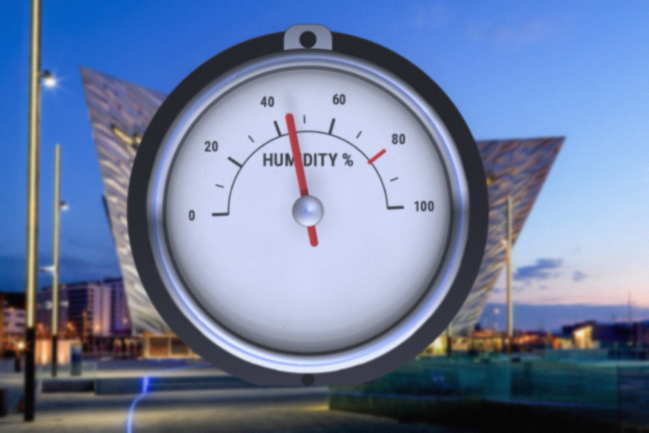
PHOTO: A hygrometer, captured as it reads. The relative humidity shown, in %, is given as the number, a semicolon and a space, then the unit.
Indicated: 45; %
